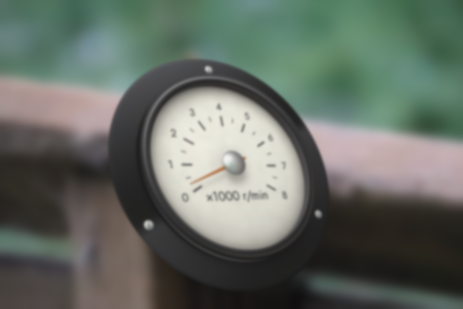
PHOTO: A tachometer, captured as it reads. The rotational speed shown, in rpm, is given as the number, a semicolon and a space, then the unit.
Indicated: 250; rpm
